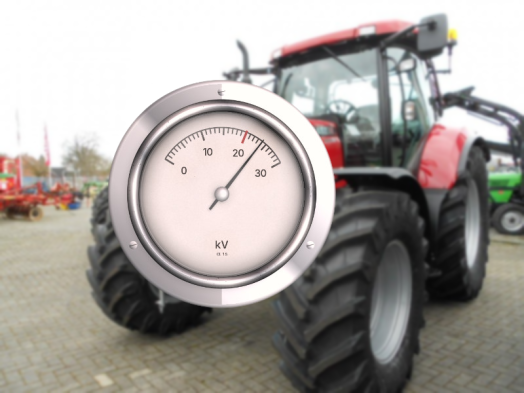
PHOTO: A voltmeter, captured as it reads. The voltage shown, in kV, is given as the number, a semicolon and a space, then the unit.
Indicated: 24; kV
